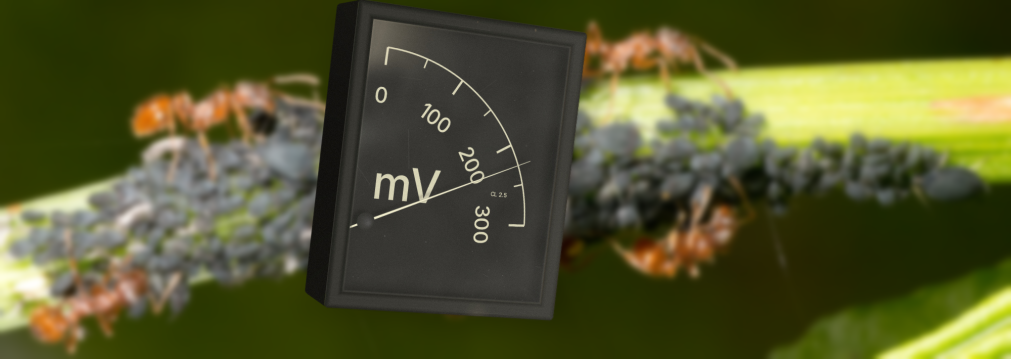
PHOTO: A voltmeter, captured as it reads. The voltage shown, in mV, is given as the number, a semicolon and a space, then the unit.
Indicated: 225; mV
